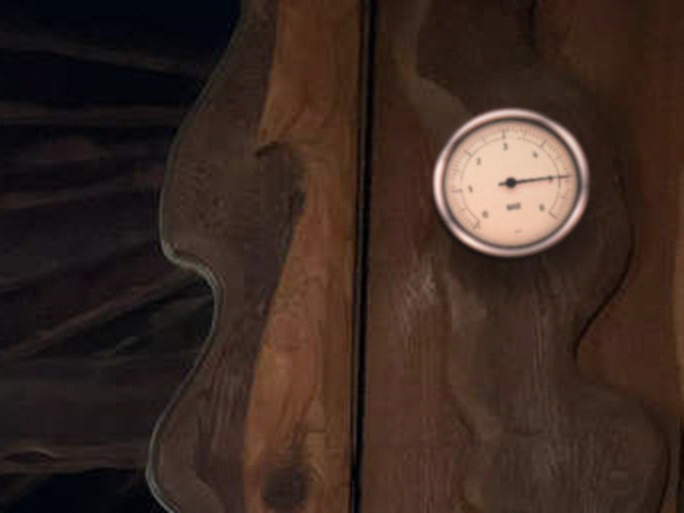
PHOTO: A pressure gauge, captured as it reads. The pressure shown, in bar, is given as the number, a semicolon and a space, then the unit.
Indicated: 5; bar
